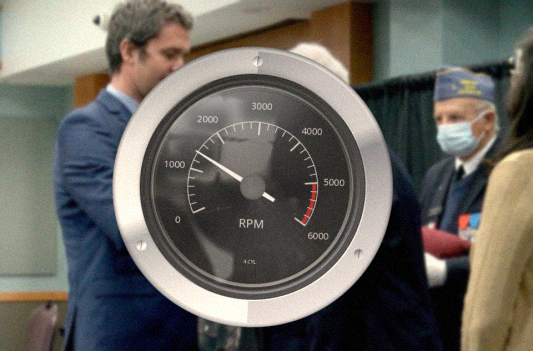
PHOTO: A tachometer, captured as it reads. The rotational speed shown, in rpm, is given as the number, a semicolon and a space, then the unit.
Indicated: 1400; rpm
